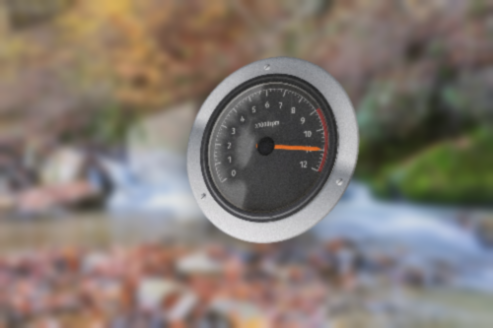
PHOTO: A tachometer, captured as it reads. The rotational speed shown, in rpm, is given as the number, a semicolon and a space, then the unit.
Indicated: 11000; rpm
